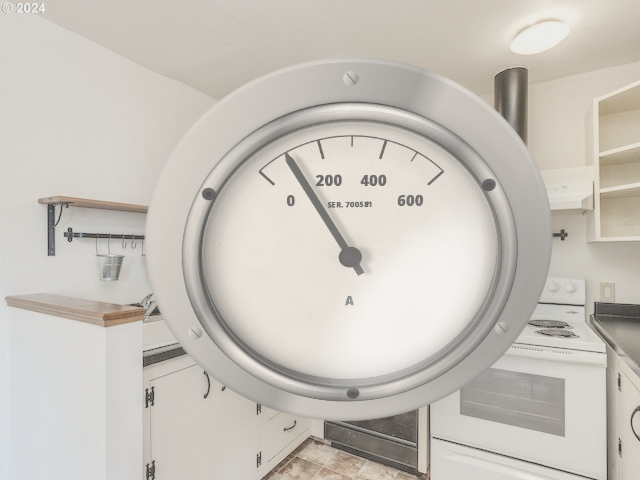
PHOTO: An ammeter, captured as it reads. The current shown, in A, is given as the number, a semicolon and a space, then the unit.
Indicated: 100; A
